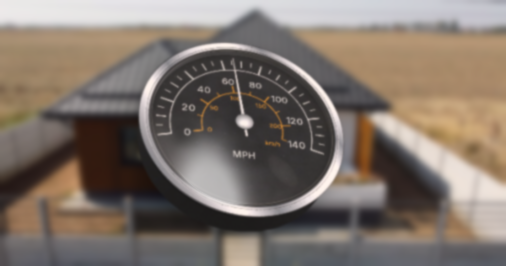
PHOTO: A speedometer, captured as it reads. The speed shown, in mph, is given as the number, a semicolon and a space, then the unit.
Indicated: 65; mph
